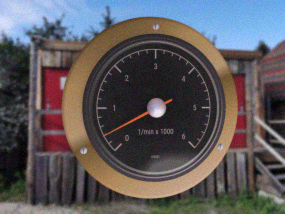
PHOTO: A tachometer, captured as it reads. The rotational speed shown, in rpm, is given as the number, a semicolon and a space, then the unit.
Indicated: 400; rpm
